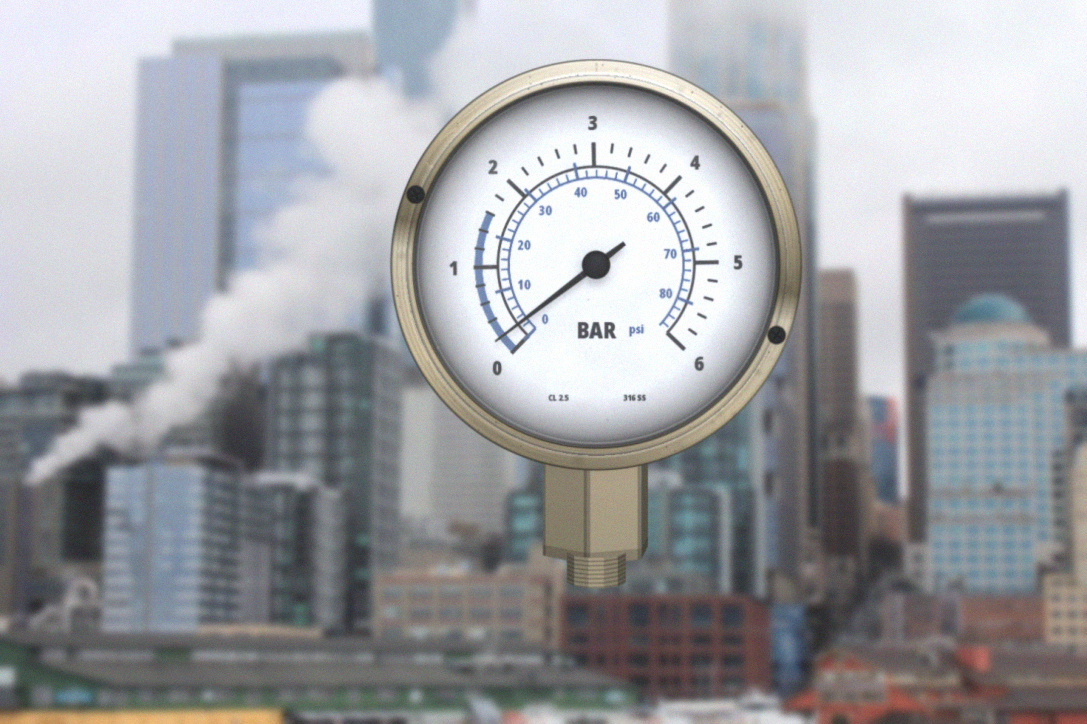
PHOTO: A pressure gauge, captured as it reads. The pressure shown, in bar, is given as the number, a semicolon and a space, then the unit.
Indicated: 0.2; bar
